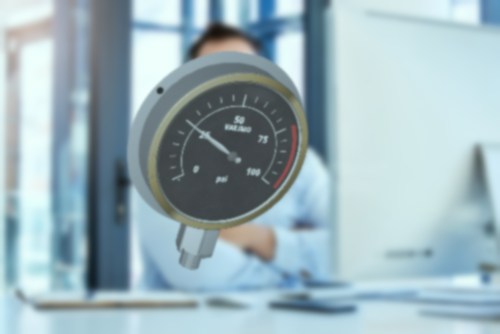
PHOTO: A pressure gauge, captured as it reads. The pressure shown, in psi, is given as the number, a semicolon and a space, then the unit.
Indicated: 25; psi
